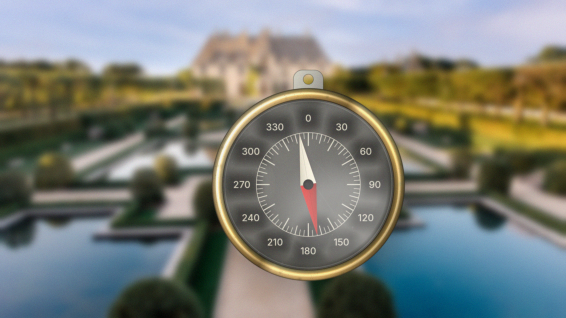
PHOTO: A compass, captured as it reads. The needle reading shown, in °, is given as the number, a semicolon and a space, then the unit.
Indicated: 170; °
